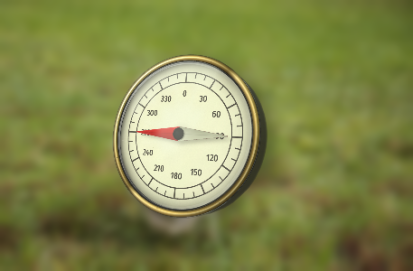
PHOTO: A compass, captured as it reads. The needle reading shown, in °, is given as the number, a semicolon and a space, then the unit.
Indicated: 270; °
